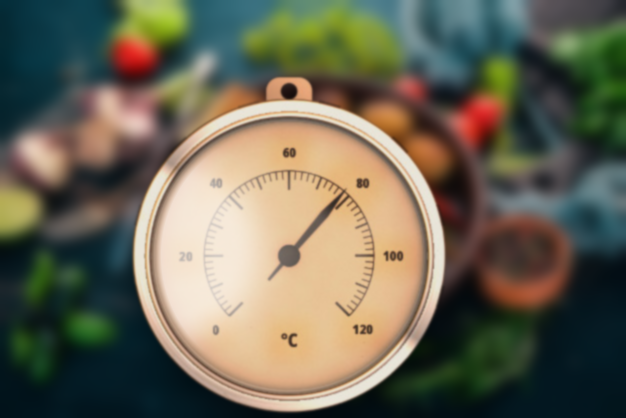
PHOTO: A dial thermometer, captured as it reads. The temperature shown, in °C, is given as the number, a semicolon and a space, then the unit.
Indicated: 78; °C
